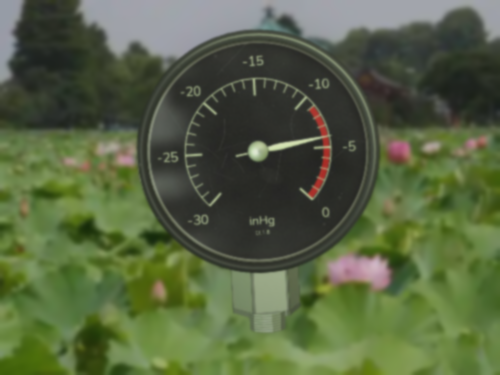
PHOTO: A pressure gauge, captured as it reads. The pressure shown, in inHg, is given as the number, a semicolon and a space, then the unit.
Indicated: -6; inHg
